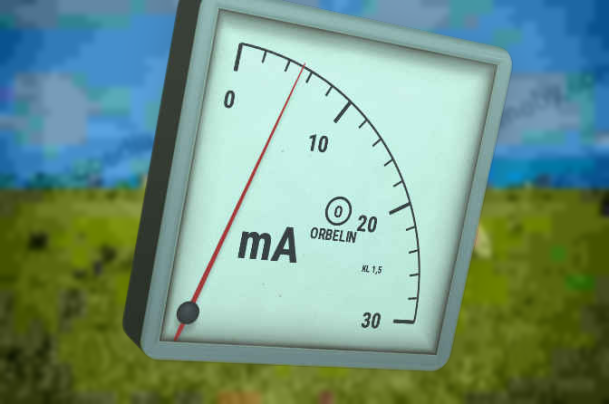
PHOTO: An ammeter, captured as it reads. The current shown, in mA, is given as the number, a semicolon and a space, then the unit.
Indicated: 5; mA
